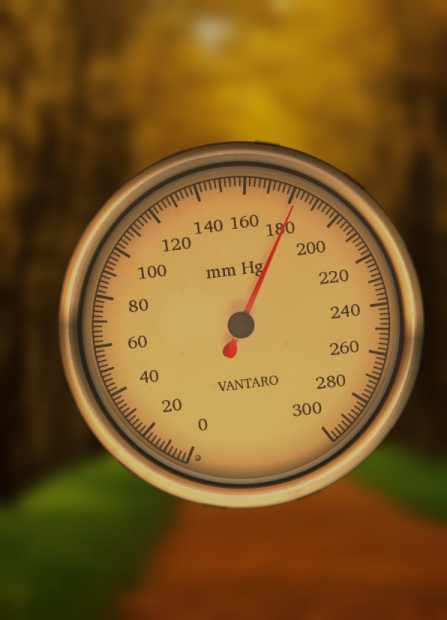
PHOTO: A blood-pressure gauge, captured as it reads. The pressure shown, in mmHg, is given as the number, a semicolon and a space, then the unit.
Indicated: 182; mmHg
